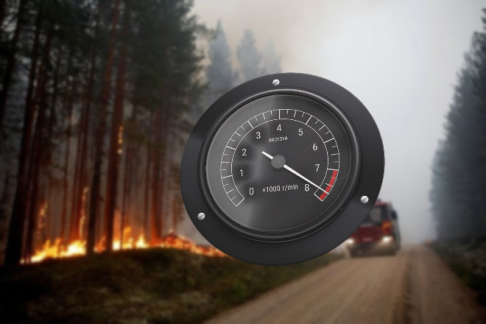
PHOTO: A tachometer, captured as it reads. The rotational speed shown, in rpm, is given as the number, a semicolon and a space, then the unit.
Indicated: 7750; rpm
